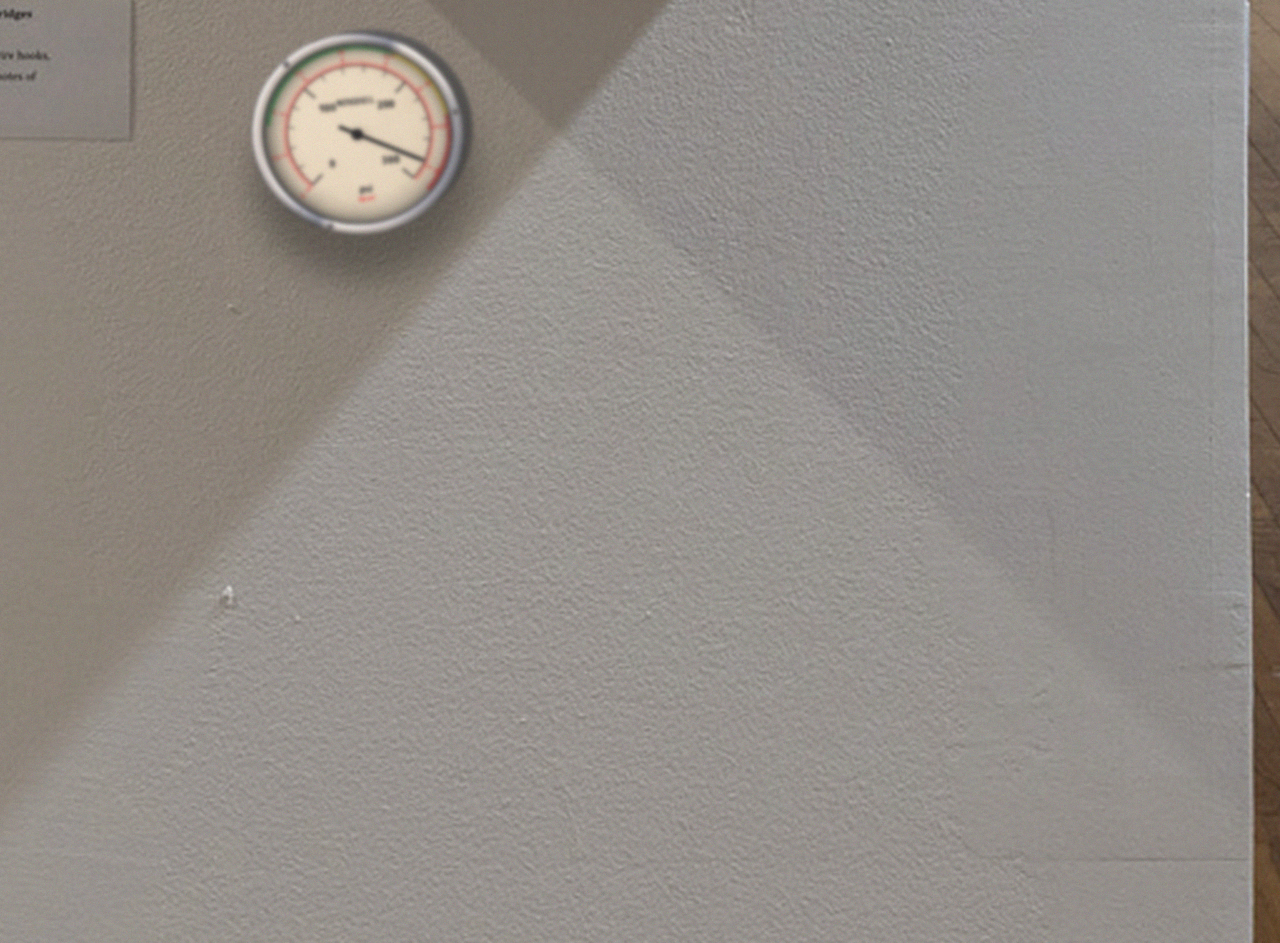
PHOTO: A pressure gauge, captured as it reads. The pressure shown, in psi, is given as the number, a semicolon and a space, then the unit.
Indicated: 280; psi
